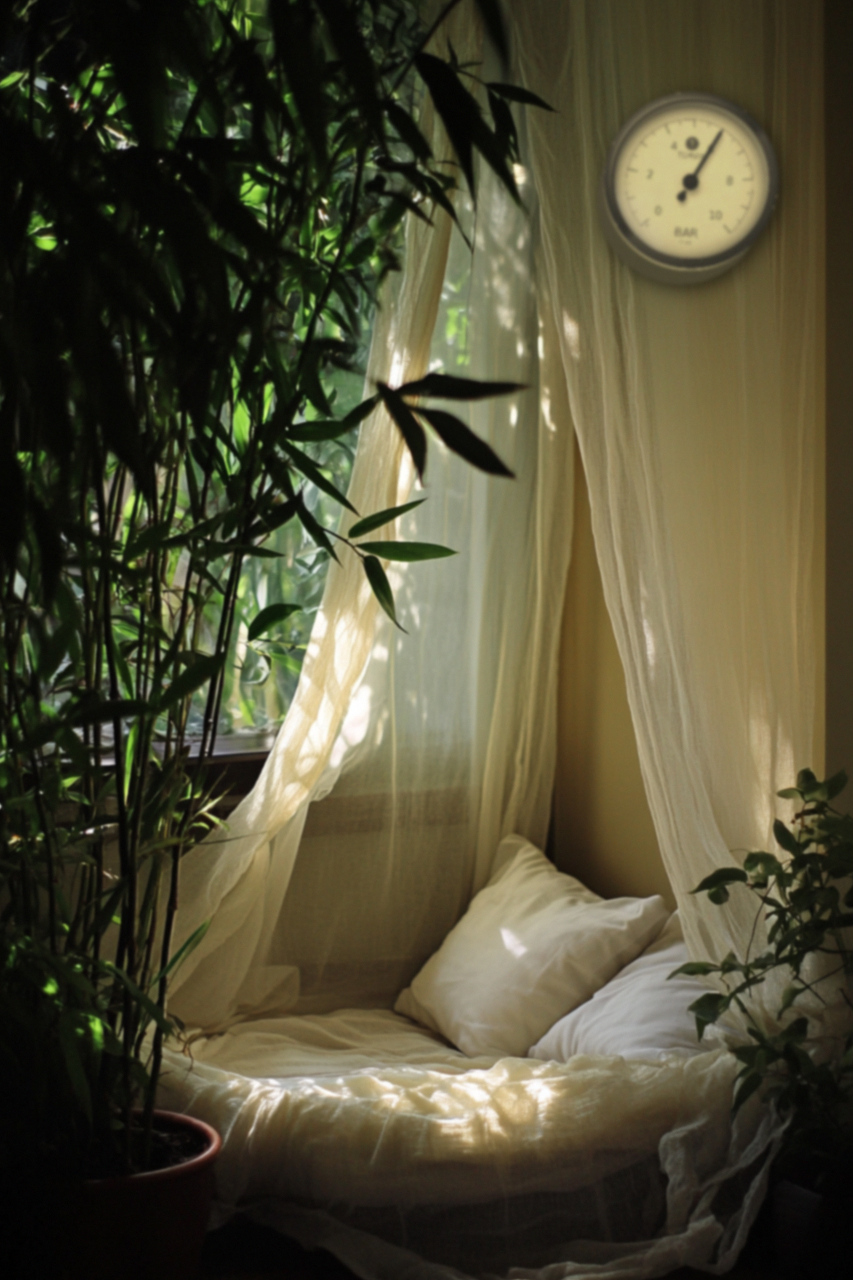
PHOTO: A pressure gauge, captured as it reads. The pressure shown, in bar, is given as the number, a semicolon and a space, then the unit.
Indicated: 6; bar
